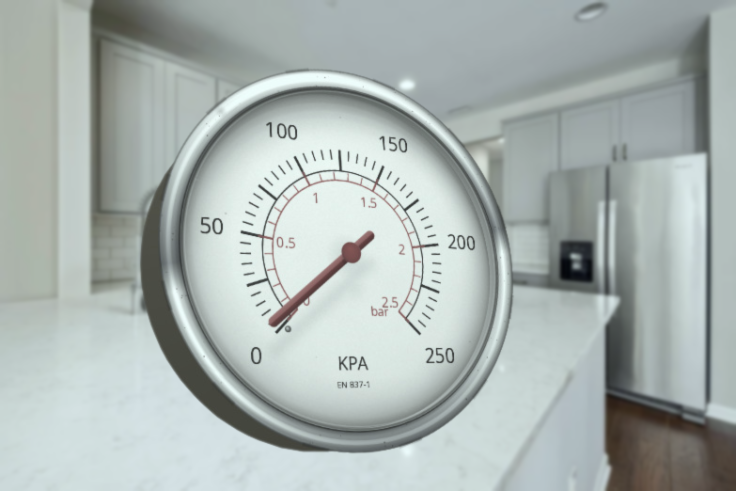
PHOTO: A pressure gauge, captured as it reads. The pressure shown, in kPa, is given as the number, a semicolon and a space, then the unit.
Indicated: 5; kPa
